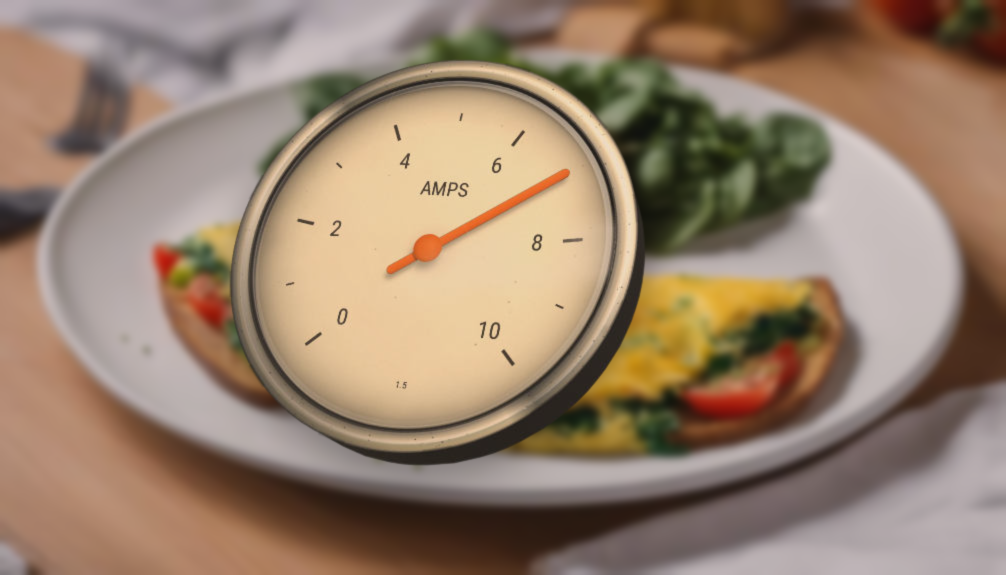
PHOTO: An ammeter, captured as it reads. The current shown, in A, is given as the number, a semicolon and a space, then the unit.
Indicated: 7; A
